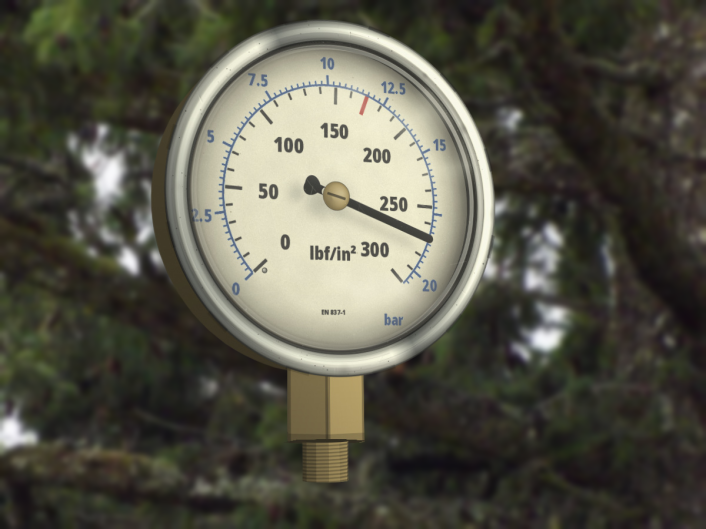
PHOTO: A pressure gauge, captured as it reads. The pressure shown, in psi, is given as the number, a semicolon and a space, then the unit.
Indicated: 270; psi
